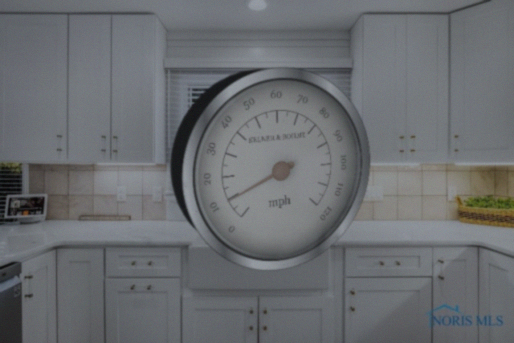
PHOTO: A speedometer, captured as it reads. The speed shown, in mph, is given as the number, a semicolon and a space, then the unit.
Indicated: 10; mph
